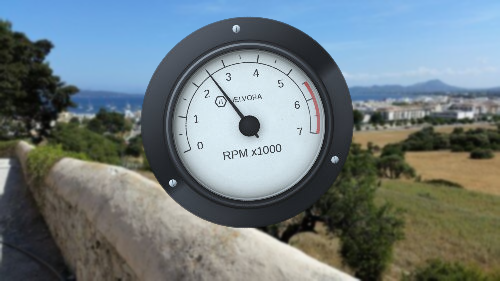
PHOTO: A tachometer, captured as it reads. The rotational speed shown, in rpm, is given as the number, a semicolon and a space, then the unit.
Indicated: 2500; rpm
